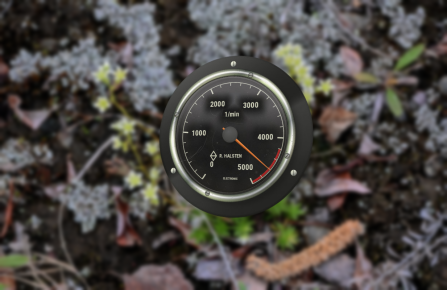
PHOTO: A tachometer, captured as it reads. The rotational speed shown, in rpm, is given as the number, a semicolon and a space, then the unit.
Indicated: 4600; rpm
